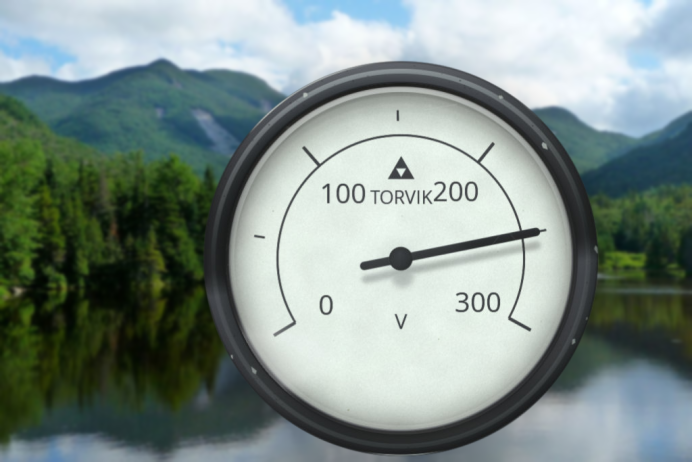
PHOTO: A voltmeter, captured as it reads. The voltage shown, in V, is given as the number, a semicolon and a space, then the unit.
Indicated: 250; V
